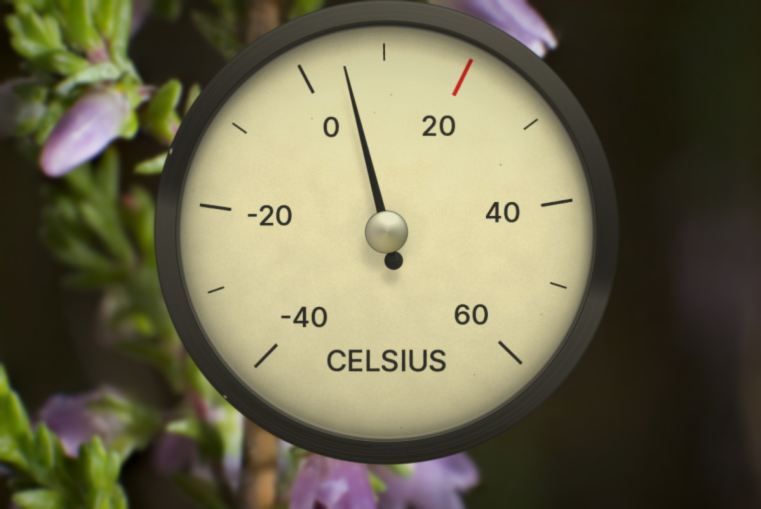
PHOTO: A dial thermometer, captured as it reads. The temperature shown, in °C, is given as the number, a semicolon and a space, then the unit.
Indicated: 5; °C
